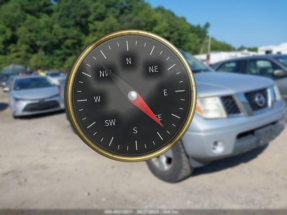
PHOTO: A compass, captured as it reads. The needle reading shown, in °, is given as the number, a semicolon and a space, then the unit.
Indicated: 140; °
